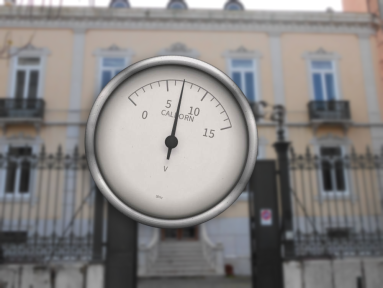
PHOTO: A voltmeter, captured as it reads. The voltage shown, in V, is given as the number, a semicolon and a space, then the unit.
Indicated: 7; V
